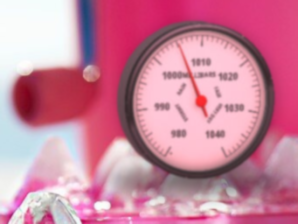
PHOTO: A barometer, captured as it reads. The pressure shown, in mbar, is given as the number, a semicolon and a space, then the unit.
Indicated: 1005; mbar
